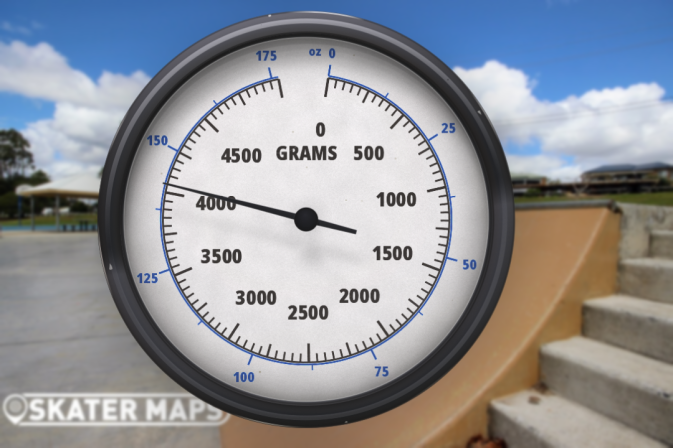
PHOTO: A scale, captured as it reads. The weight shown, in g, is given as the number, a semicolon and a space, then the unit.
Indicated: 4050; g
